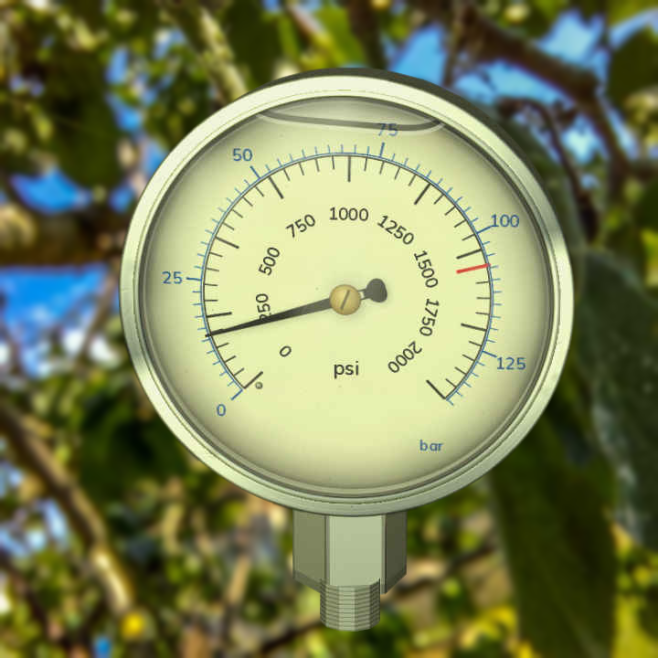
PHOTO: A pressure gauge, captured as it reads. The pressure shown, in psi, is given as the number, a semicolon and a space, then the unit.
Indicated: 200; psi
